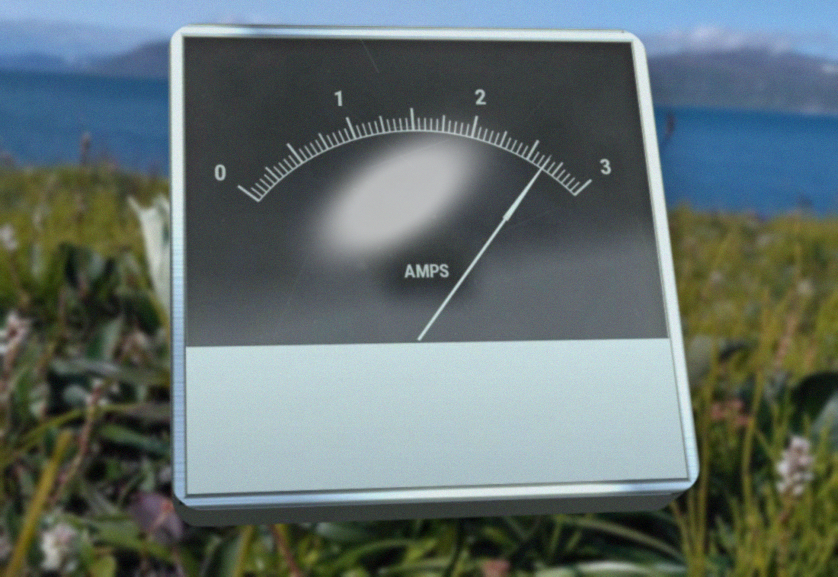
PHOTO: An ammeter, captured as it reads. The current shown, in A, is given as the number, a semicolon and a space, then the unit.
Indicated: 2.65; A
